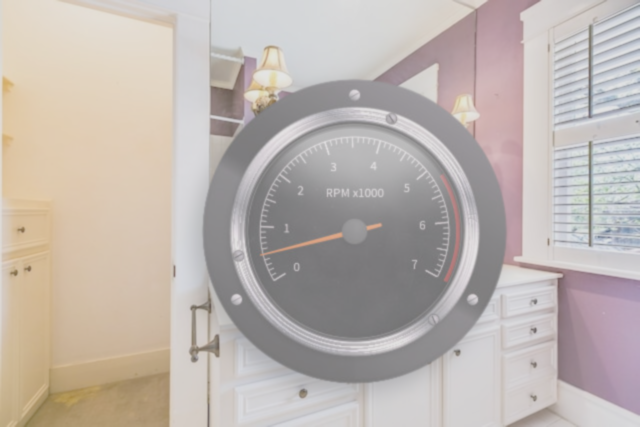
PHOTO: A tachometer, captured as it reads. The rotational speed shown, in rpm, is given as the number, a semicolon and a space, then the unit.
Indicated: 500; rpm
